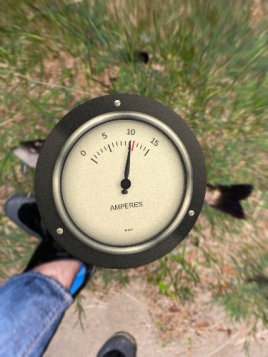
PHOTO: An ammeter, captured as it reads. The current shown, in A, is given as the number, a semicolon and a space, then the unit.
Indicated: 10; A
